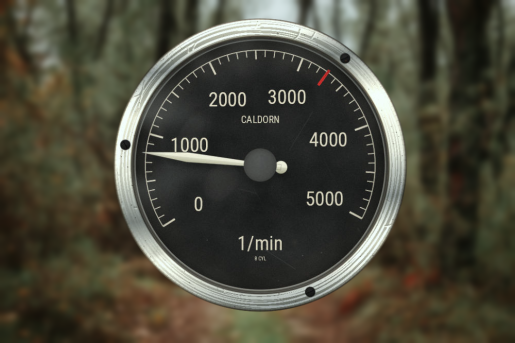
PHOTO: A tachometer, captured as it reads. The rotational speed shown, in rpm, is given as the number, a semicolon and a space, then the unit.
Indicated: 800; rpm
